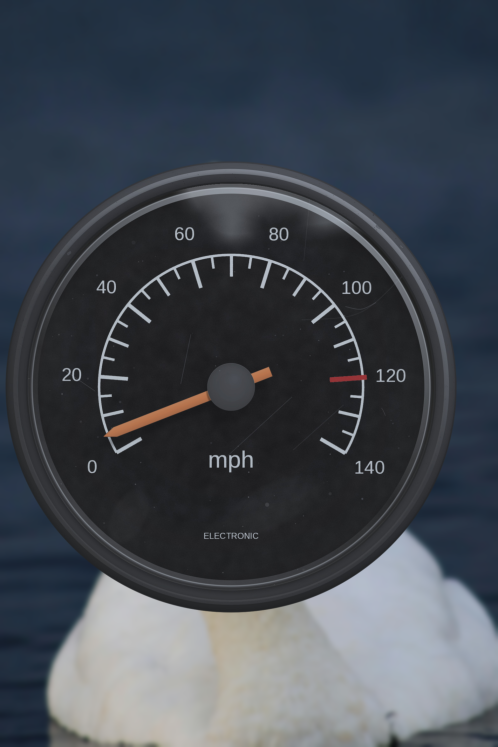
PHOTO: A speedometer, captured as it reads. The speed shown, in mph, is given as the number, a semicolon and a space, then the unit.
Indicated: 5; mph
